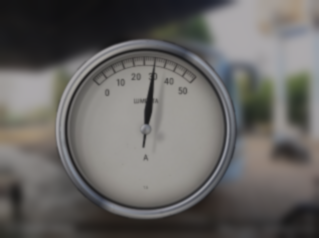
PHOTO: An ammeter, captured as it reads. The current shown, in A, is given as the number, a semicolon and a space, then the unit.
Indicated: 30; A
